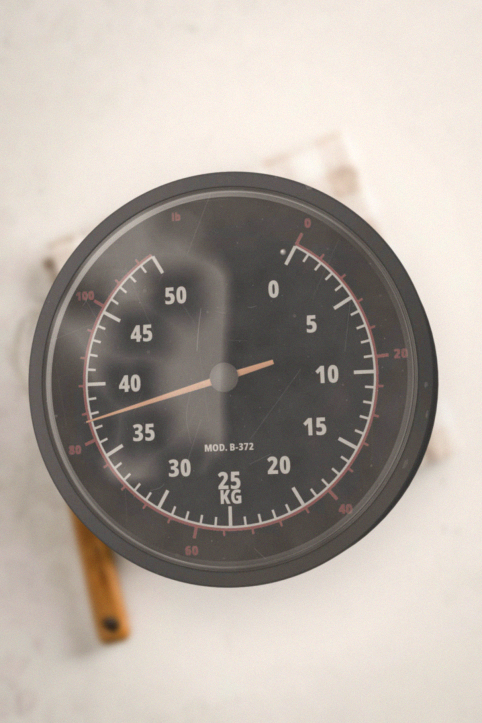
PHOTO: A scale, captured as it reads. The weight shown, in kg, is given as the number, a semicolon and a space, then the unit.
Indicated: 37.5; kg
